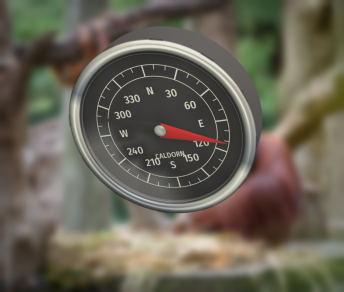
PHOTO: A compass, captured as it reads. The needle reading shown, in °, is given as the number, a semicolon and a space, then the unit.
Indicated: 110; °
